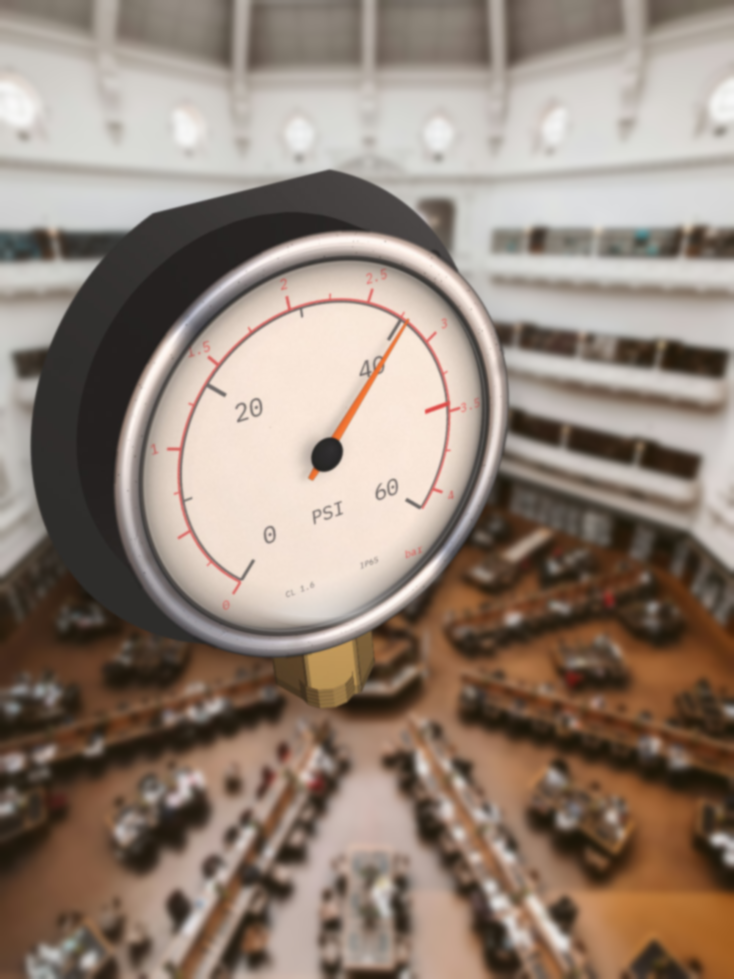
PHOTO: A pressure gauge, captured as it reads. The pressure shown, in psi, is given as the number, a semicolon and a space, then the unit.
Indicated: 40; psi
